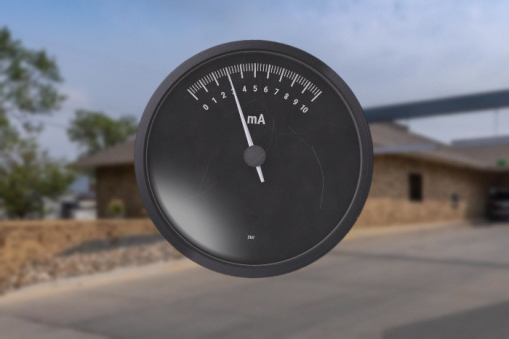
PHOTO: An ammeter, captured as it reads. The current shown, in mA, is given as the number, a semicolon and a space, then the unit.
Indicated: 3; mA
